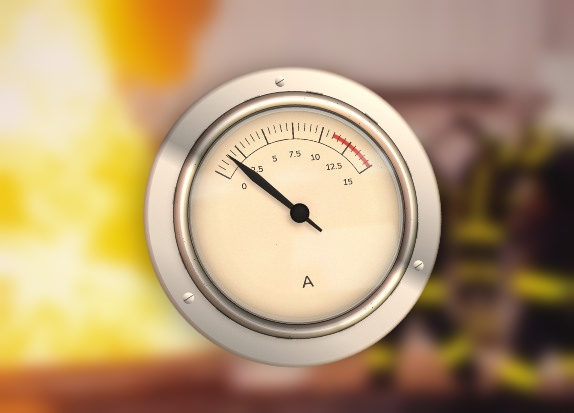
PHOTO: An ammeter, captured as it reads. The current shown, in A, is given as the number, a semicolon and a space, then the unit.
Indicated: 1.5; A
